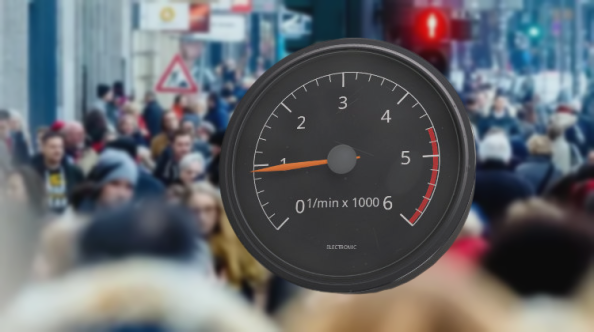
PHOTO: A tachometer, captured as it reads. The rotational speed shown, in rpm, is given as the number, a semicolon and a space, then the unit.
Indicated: 900; rpm
